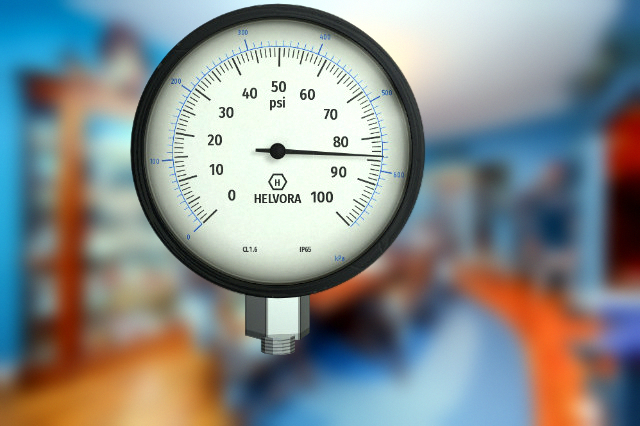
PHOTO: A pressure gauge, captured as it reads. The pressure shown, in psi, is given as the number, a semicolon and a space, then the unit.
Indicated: 84; psi
